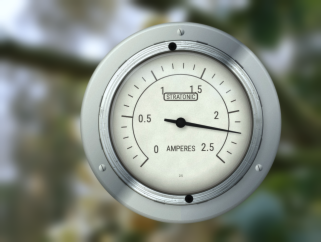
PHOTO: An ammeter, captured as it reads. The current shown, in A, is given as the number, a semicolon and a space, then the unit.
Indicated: 2.2; A
